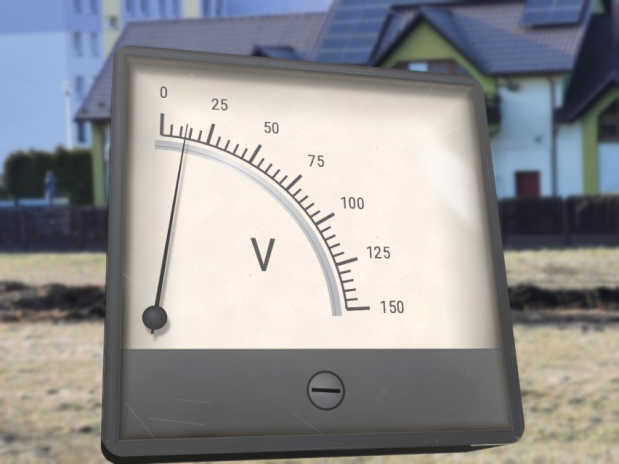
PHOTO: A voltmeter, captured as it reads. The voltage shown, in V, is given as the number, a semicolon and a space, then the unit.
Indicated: 12.5; V
